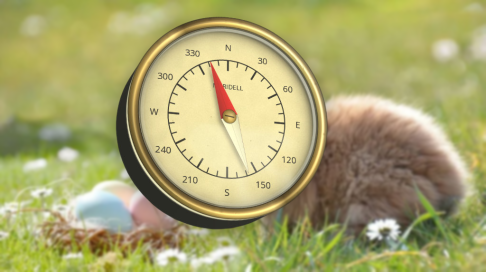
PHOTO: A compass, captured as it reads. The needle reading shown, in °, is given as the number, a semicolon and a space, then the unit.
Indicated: 340; °
